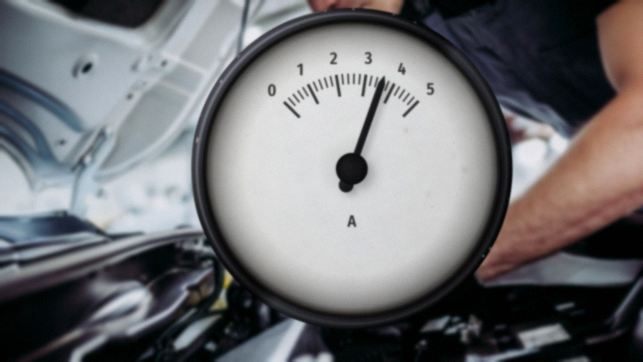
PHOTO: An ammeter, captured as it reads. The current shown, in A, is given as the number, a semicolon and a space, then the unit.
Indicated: 3.6; A
